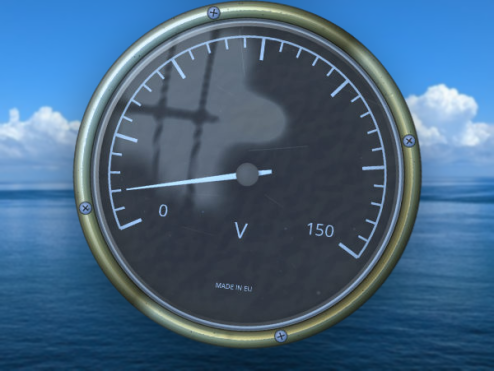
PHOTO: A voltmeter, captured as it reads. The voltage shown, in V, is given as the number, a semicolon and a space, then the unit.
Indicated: 10; V
